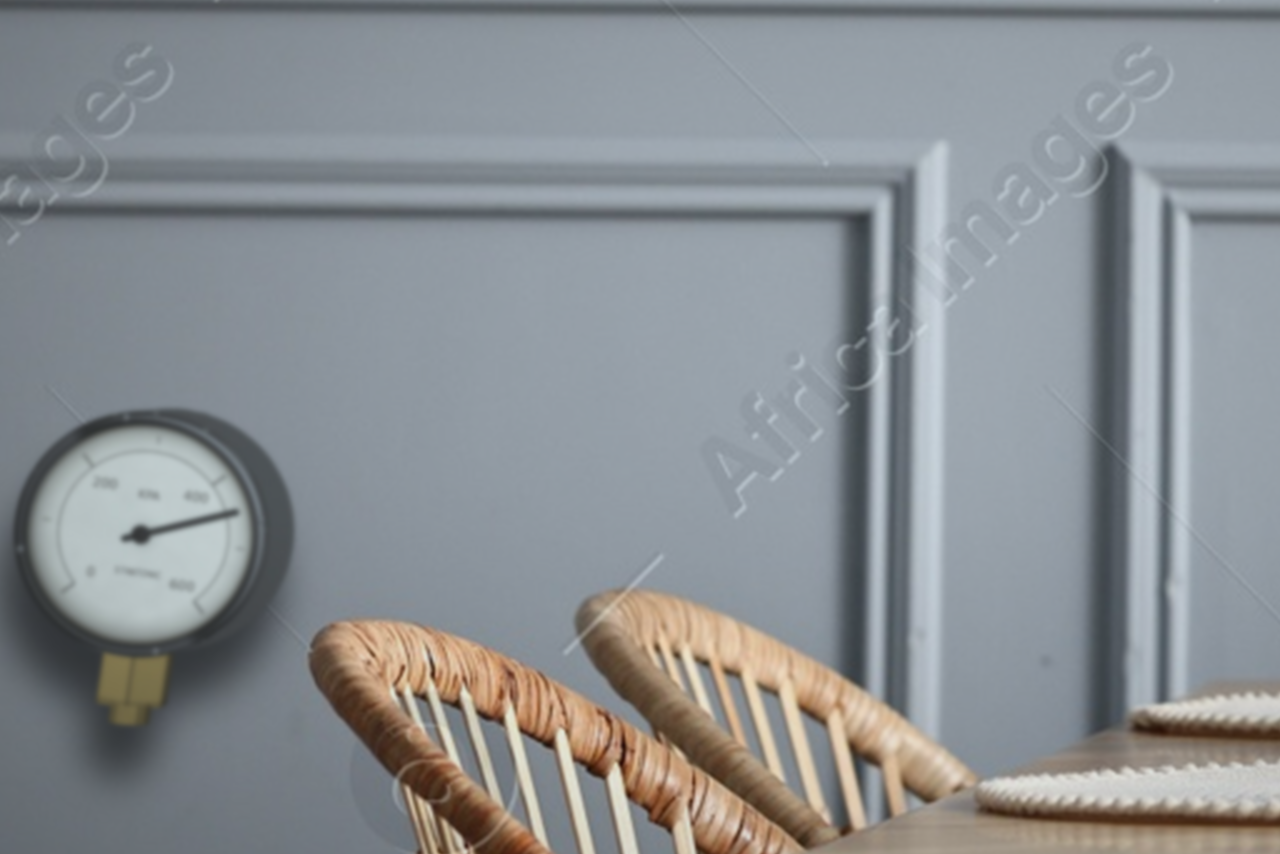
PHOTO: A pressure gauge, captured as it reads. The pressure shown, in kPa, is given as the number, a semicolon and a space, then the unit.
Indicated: 450; kPa
